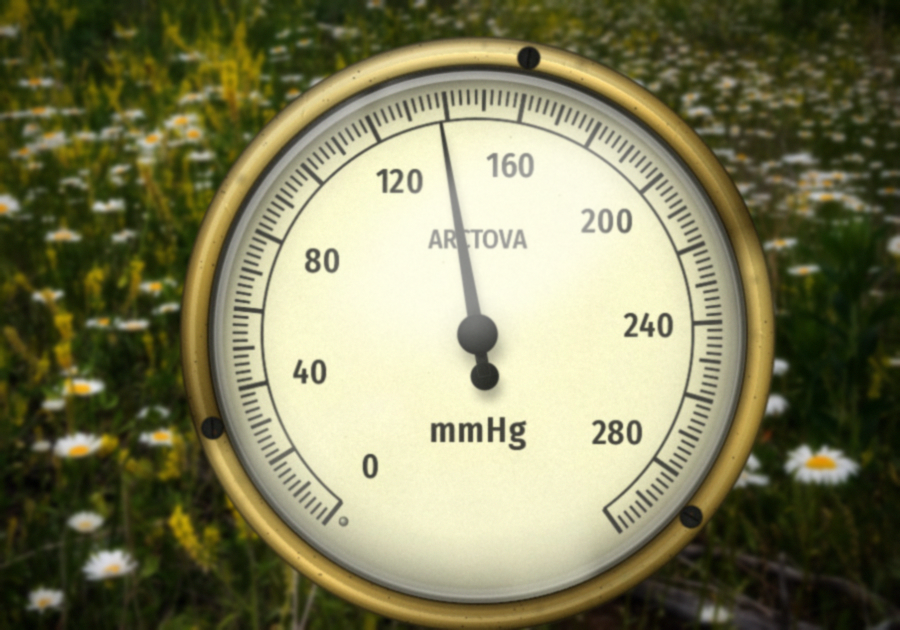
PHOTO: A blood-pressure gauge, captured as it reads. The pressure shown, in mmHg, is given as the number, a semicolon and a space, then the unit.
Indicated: 138; mmHg
